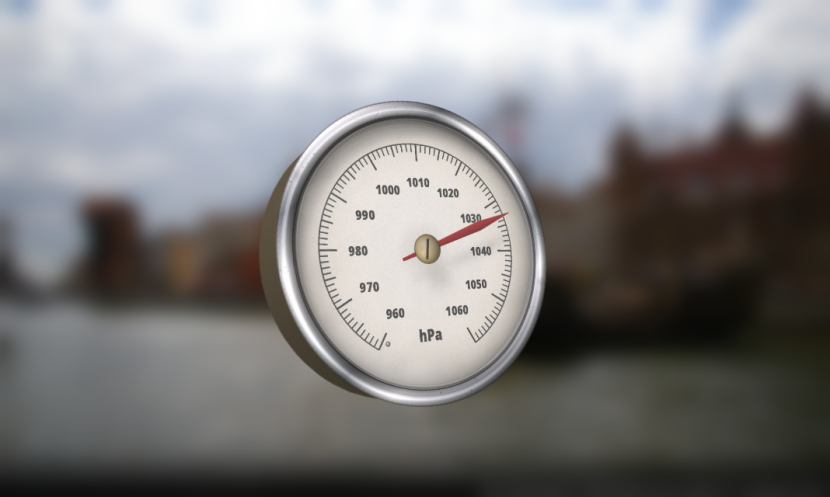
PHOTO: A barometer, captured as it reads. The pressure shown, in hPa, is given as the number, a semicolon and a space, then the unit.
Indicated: 1033; hPa
